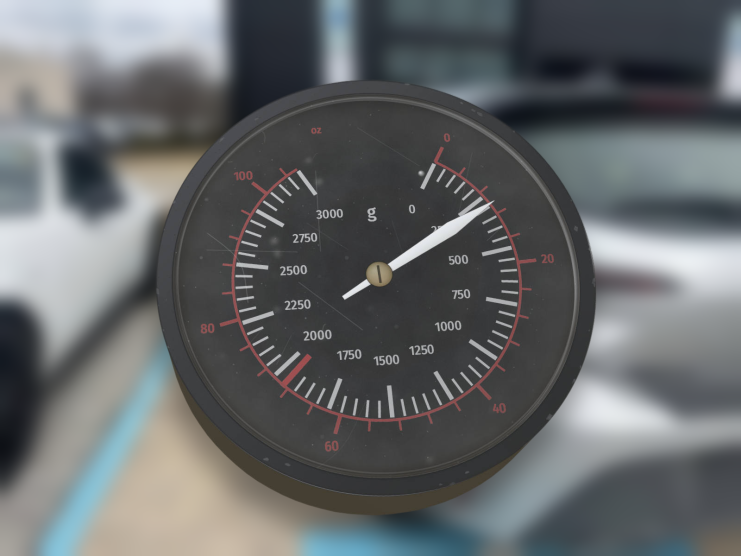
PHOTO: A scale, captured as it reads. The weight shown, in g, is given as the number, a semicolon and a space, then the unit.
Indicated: 300; g
